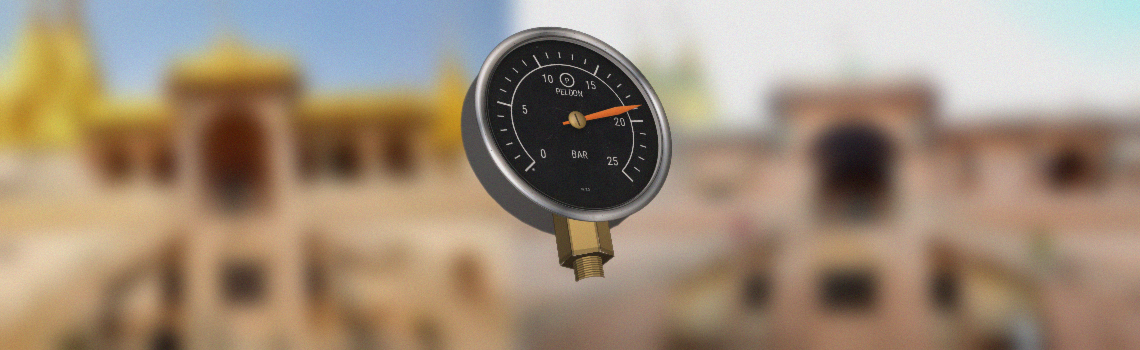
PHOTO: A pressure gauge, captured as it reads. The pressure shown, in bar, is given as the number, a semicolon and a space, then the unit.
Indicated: 19; bar
